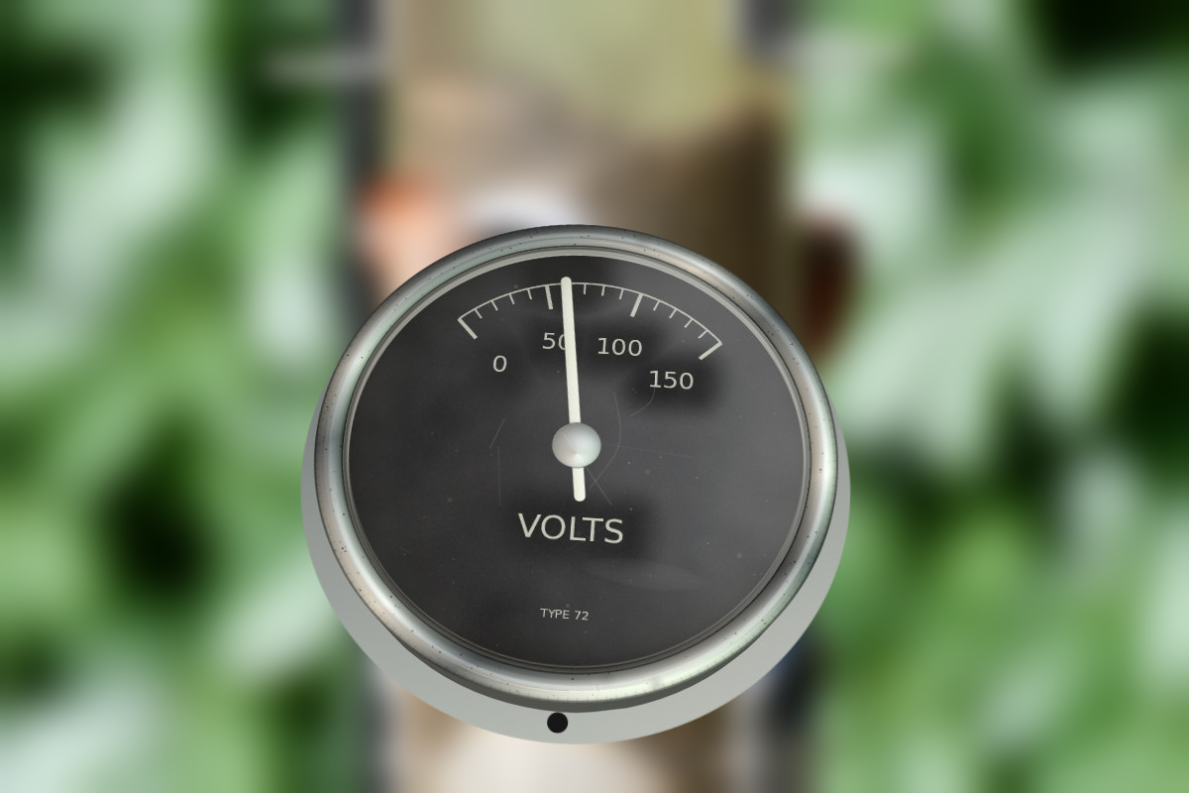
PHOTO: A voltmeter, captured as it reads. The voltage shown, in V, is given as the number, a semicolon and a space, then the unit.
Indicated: 60; V
